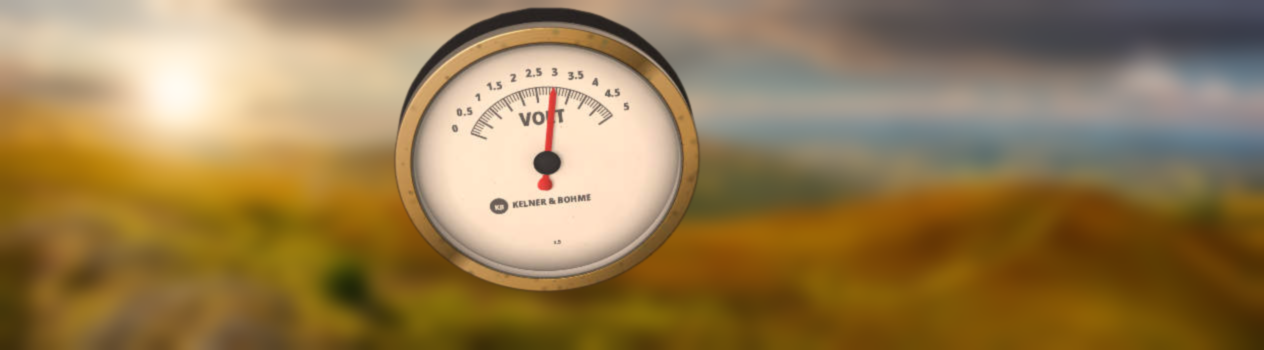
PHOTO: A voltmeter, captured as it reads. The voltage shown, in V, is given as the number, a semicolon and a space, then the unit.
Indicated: 3; V
